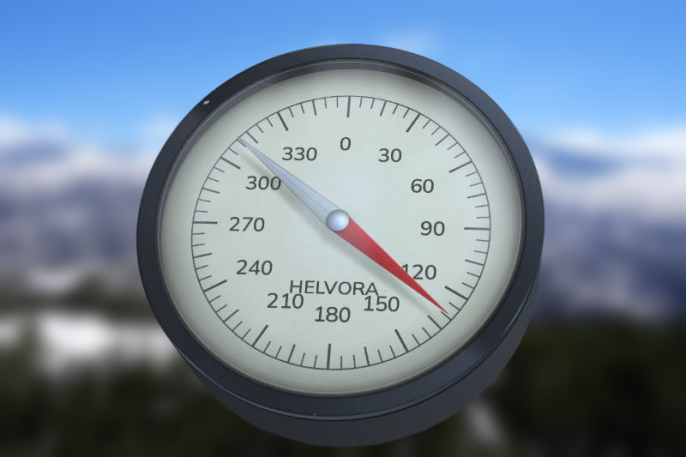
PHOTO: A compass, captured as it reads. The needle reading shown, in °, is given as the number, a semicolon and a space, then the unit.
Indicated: 130; °
